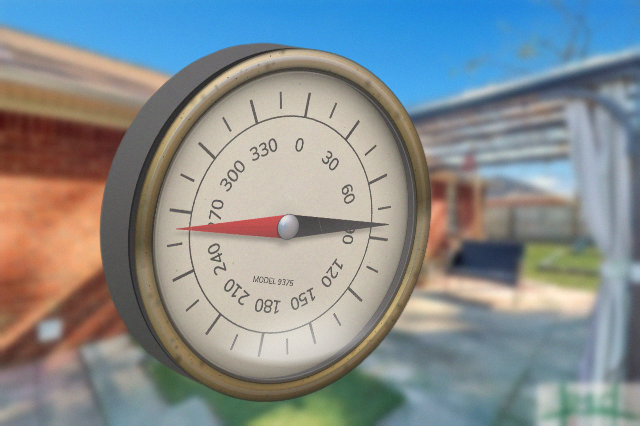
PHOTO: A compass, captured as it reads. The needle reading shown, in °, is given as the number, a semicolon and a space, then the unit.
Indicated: 262.5; °
